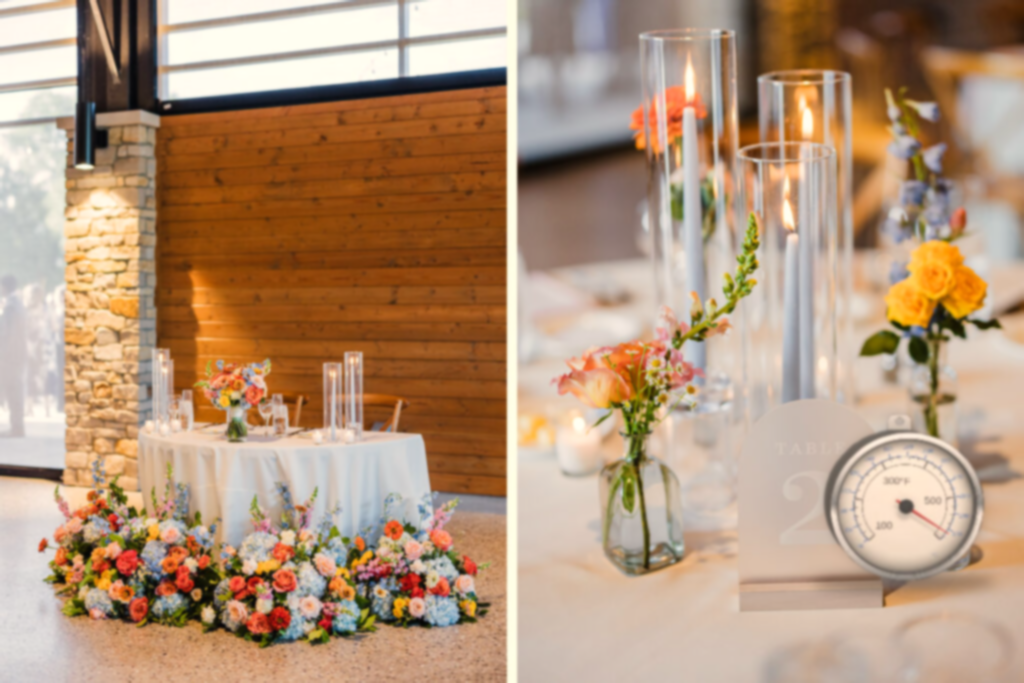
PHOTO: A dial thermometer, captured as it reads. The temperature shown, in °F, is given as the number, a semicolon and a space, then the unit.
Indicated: 580; °F
